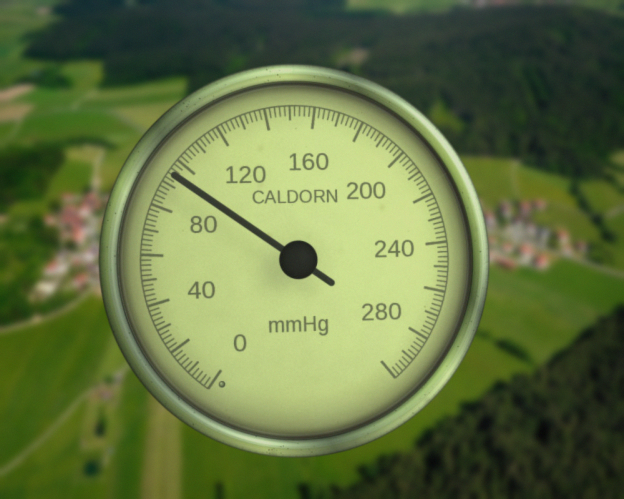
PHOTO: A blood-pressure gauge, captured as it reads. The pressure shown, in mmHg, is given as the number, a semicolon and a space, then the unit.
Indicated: 94; mmHg
